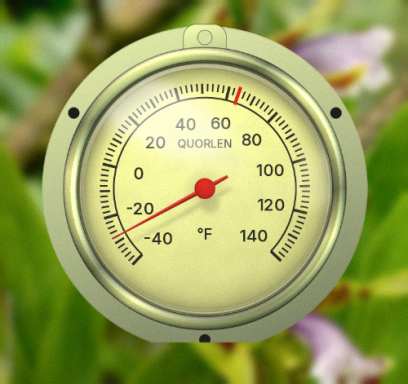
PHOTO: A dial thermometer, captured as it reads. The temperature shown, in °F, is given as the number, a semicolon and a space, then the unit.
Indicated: -28; °F
